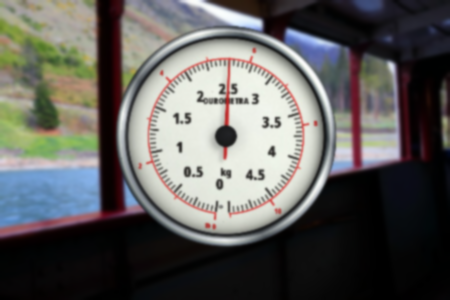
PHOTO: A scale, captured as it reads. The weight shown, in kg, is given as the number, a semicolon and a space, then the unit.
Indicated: 2.5; kg
